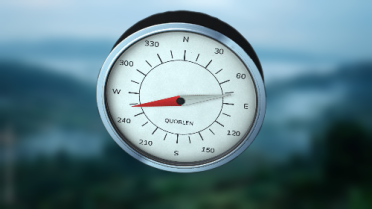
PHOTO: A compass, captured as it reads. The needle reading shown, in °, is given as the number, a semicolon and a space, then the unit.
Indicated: 255; °
